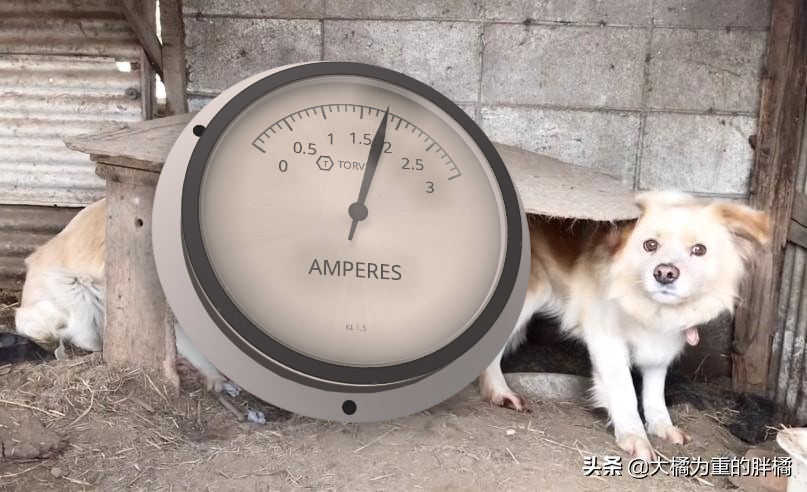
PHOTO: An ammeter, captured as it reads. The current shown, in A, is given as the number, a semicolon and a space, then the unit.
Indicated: 1.8; A
